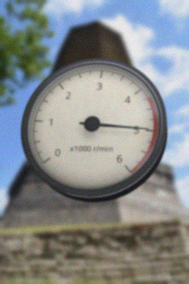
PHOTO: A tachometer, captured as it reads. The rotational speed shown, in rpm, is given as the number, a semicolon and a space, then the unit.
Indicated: 5000; rpm
